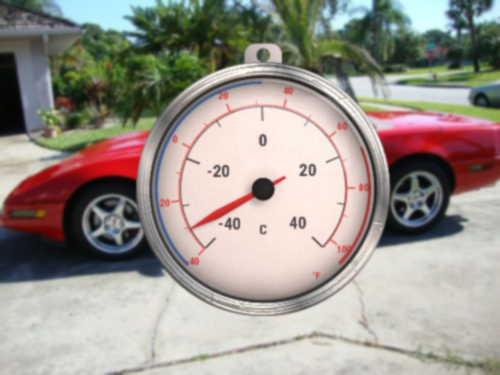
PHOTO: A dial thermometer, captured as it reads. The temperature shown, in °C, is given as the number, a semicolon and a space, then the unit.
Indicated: -35; °C
